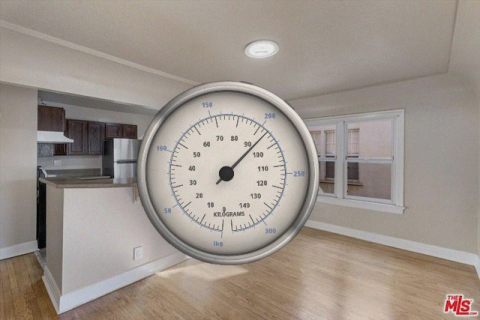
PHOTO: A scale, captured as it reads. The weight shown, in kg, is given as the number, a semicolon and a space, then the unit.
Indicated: 94; kg
